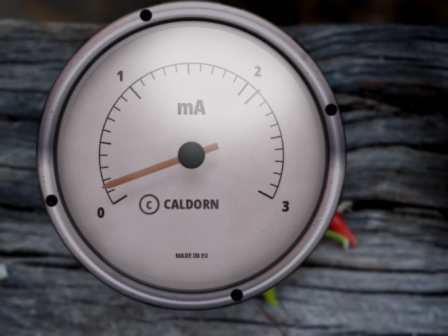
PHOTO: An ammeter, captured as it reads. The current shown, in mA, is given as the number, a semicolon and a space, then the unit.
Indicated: 0.15; mA
